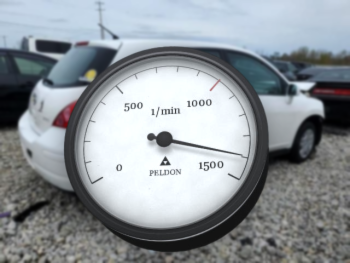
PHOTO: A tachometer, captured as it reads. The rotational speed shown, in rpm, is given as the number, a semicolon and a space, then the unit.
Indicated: 1400; rpm
